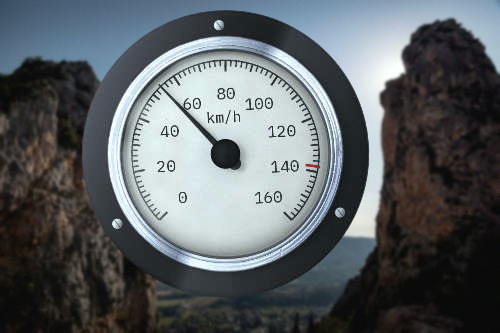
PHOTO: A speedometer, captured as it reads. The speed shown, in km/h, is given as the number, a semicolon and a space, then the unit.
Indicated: 54; km/h
